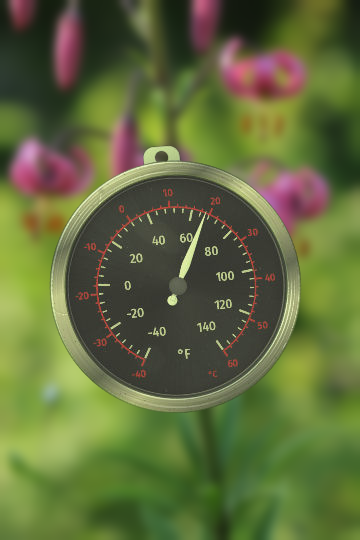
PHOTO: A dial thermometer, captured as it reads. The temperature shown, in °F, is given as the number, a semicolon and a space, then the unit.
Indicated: 66; °F
